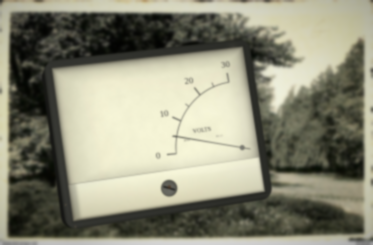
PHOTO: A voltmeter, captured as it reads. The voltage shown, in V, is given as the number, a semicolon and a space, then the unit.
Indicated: 5; V
